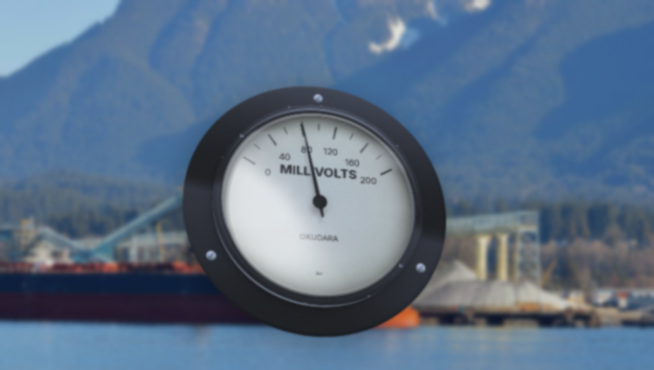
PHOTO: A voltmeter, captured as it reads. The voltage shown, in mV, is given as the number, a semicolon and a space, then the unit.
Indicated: 80; mV
